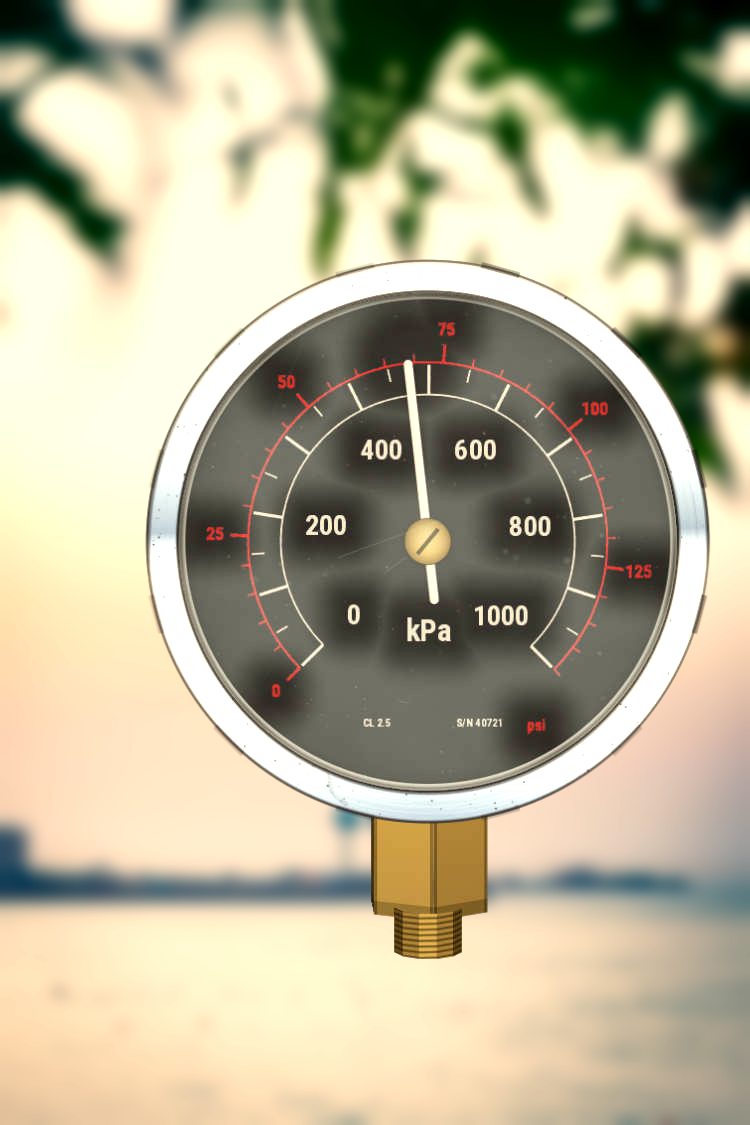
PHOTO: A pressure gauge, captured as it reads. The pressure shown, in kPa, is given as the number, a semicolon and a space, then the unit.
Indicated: 475; kPa
